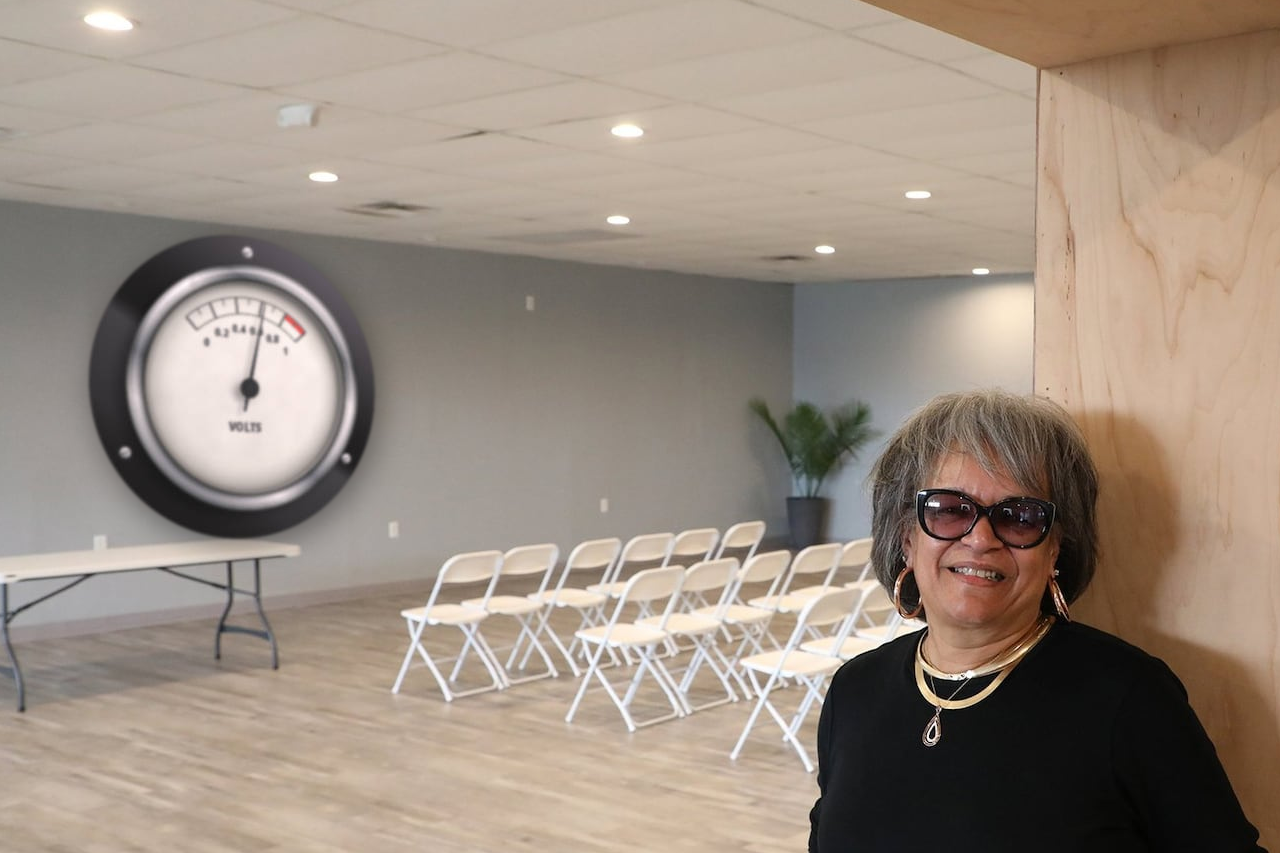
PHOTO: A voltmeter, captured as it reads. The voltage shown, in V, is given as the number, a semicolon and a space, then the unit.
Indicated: 0.6; V
